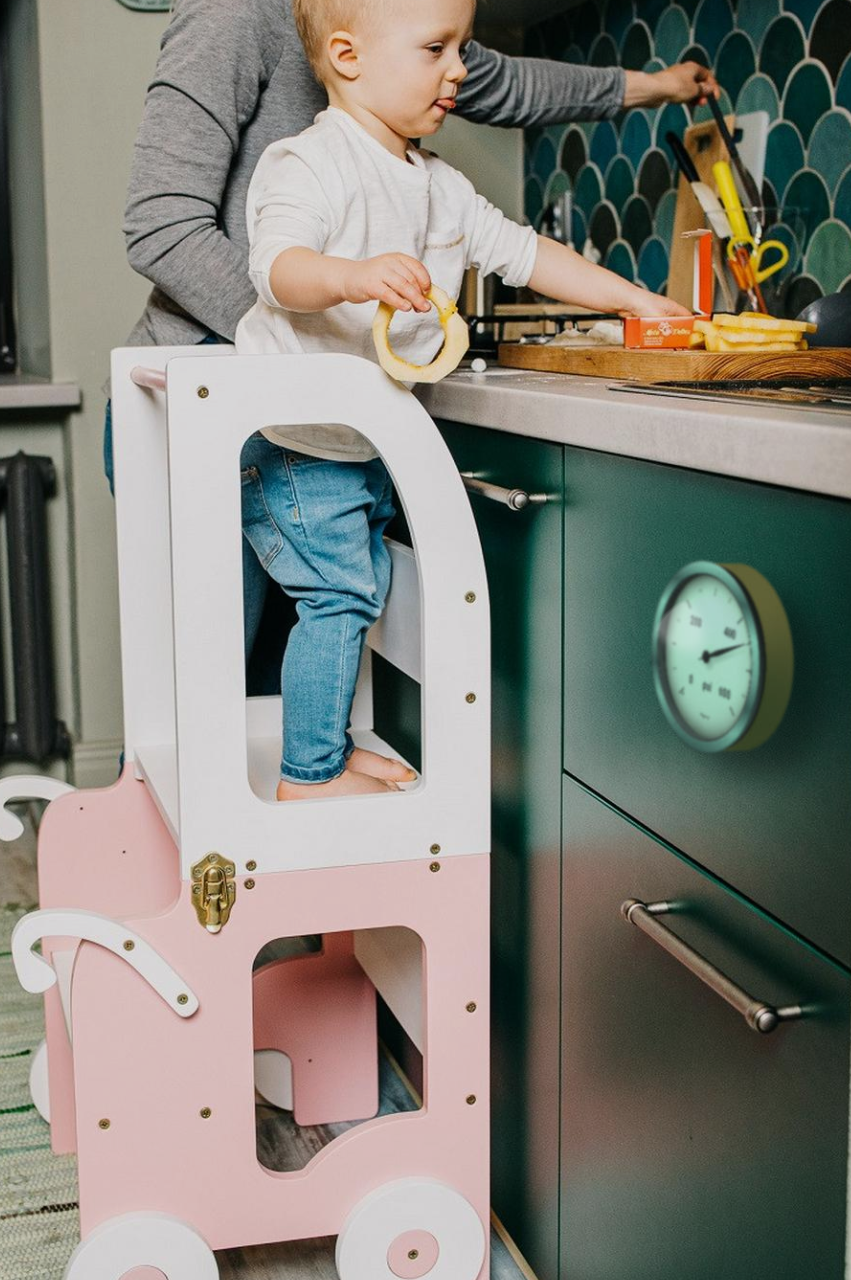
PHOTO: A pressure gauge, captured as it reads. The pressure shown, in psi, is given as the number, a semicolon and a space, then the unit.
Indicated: 450; psi
